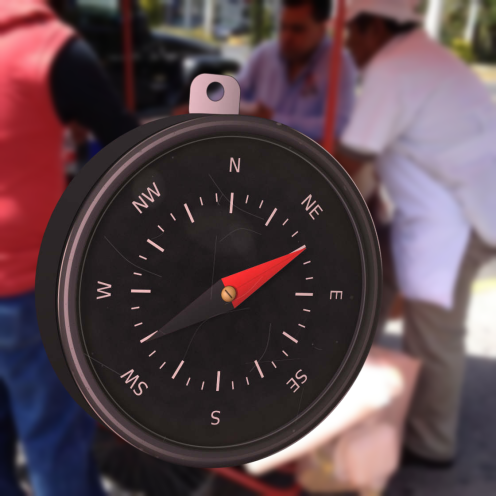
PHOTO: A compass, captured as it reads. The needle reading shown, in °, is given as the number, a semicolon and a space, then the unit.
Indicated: 60; °
